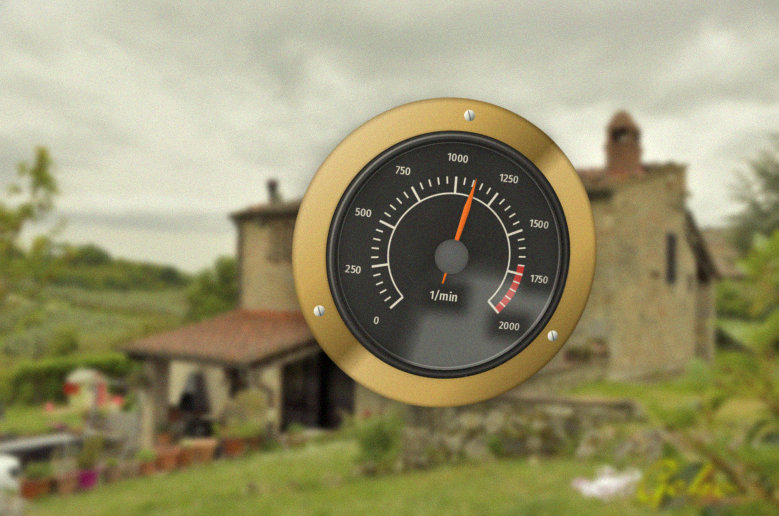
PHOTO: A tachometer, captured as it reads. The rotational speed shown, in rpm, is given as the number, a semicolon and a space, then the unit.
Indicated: 1100; rpm
